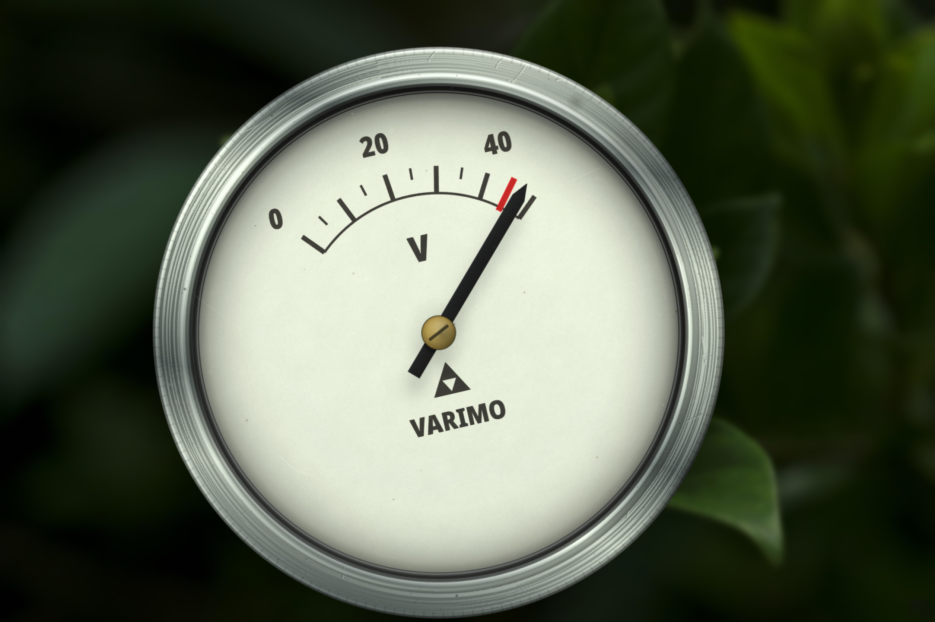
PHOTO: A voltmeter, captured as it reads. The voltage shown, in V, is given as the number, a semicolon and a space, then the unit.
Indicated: 47.5; V
